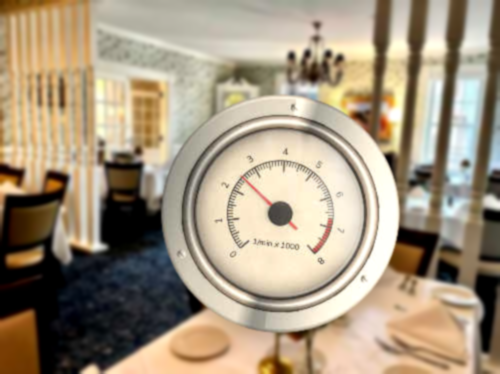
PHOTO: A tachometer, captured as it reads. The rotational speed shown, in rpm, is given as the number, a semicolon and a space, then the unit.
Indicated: 2500; rpm
